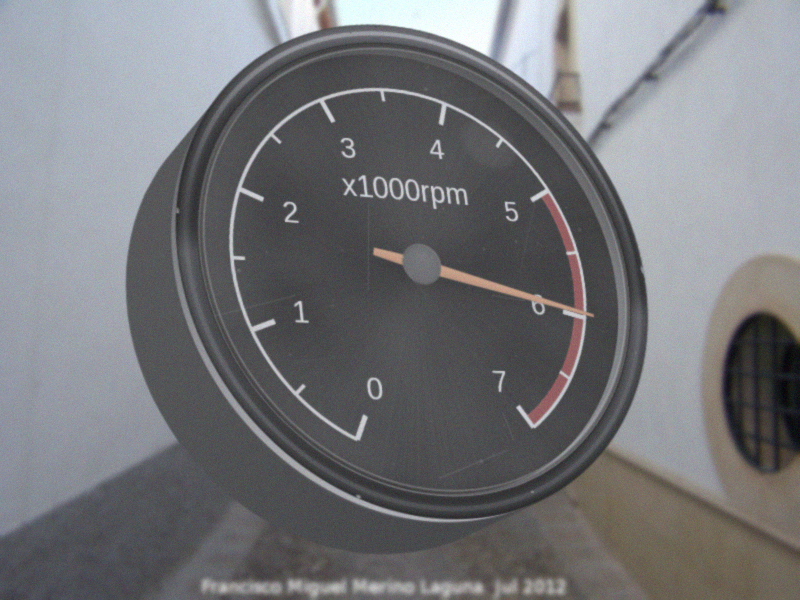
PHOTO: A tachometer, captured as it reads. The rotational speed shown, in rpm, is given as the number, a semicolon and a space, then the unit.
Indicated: 6000; rpm
